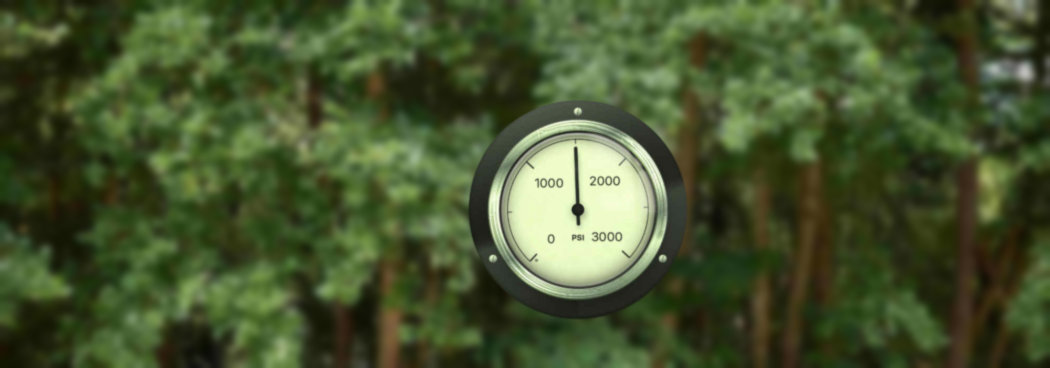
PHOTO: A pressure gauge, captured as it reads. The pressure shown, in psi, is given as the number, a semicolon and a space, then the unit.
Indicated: 1500; psi
